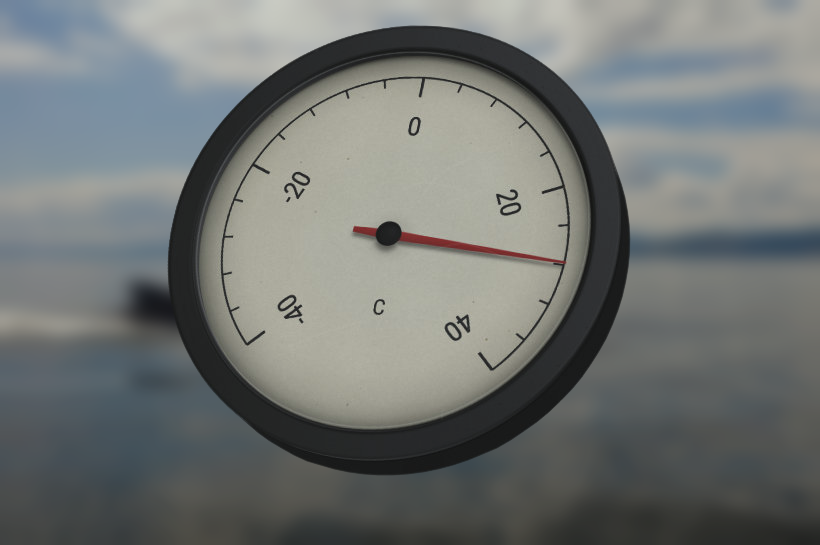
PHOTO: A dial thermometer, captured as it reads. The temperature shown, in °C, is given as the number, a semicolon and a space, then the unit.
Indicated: 28; °C
